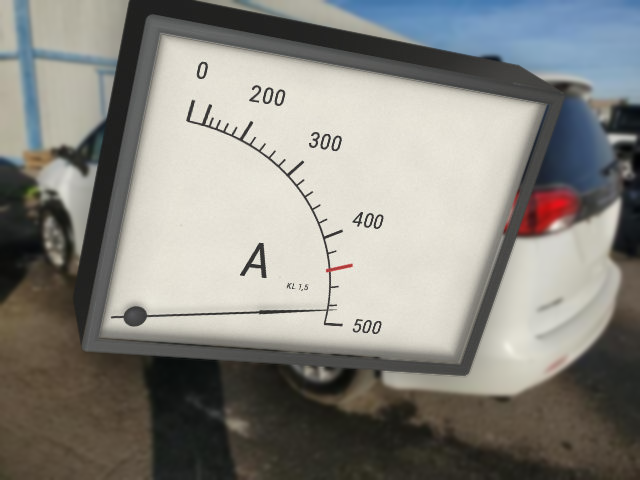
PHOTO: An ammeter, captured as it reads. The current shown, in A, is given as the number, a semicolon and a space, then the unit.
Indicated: 480; A
